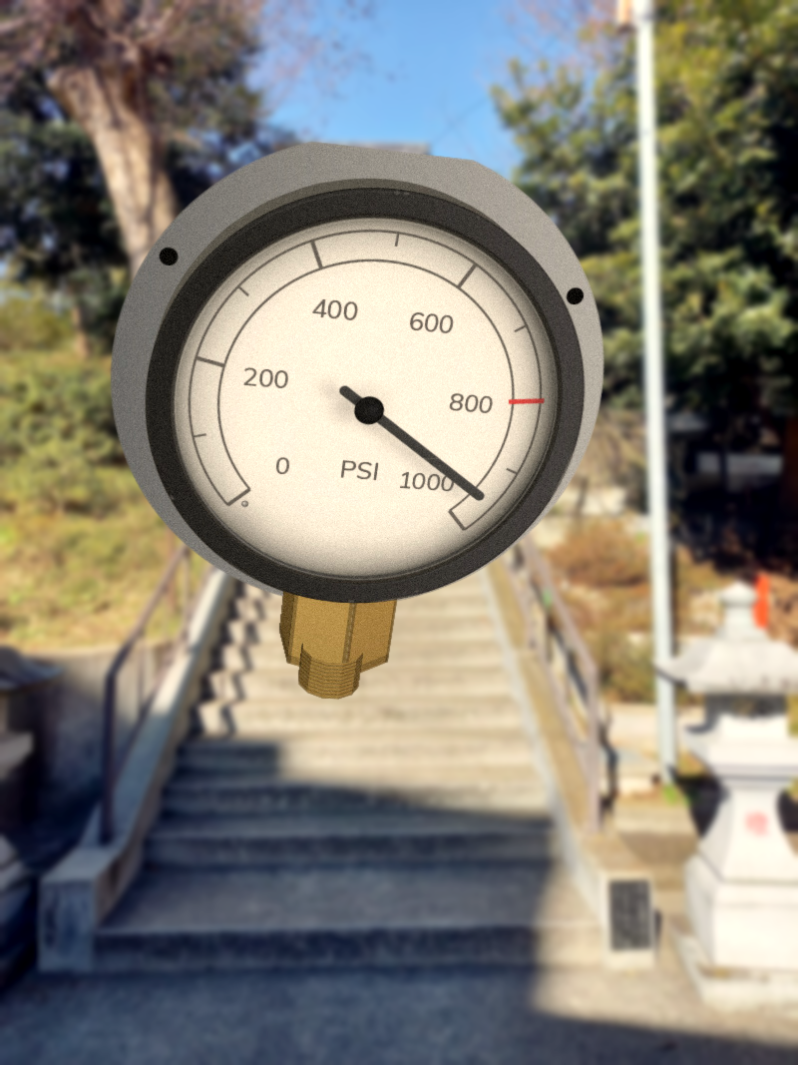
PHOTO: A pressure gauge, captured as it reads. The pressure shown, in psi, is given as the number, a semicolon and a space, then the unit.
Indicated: 950; psi
